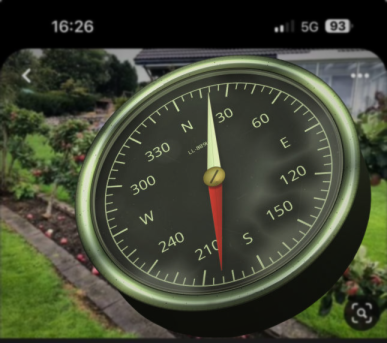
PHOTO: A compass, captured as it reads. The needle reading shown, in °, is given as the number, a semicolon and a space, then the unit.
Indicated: 200; °
